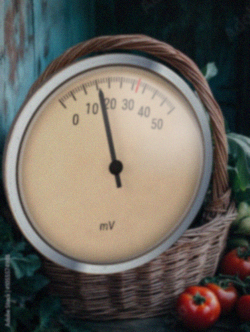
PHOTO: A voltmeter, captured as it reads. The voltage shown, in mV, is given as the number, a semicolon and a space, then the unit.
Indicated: 15; mV
